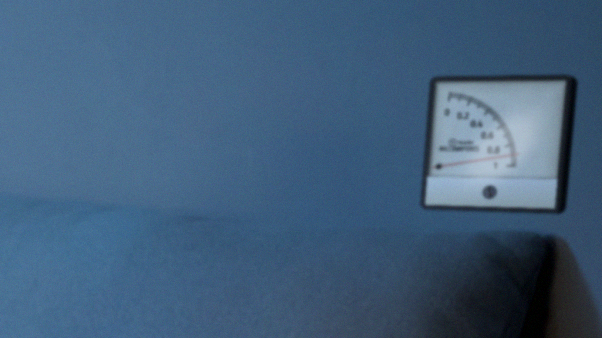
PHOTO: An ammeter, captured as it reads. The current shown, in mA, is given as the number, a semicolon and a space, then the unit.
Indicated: 0.9; mA
